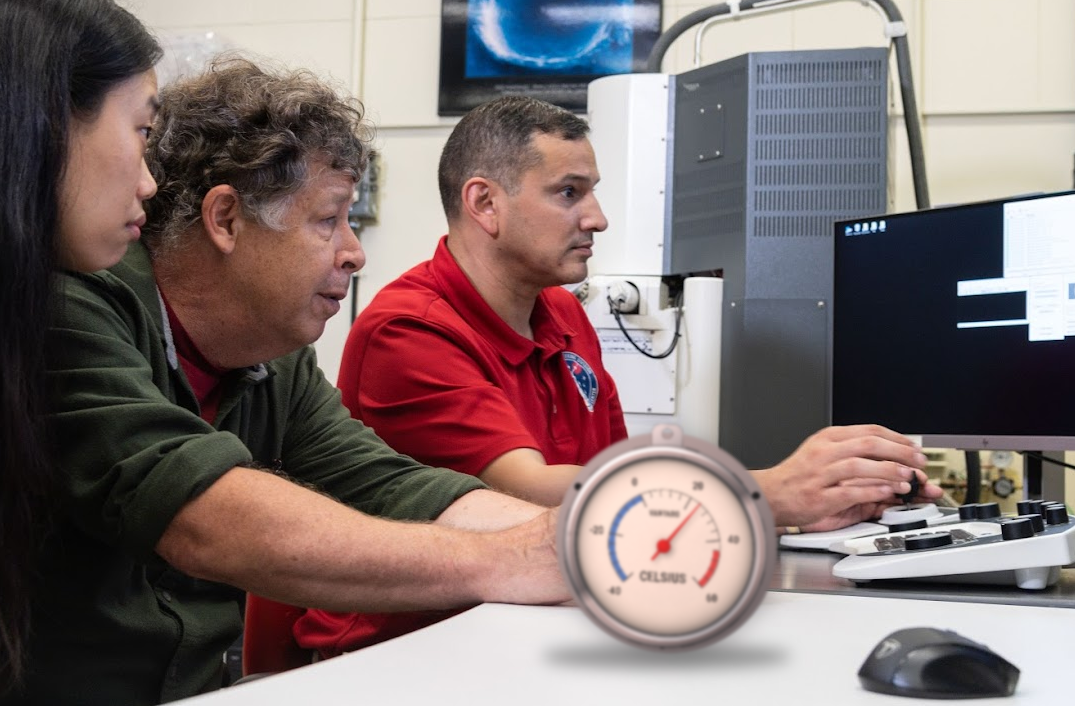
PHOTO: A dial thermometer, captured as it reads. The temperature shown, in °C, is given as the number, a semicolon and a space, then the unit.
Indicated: 24; °C
